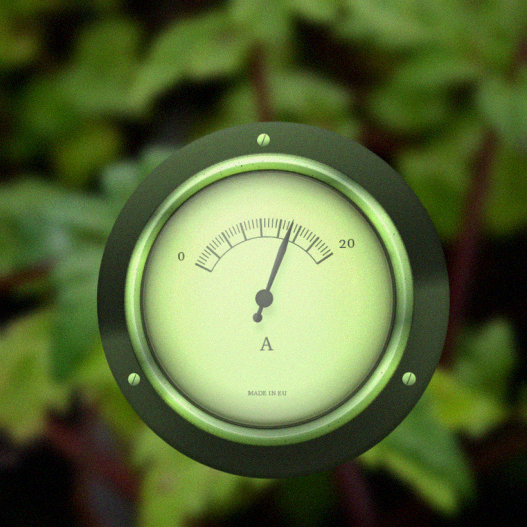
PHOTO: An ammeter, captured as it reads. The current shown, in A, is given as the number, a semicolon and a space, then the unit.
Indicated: 14; A
